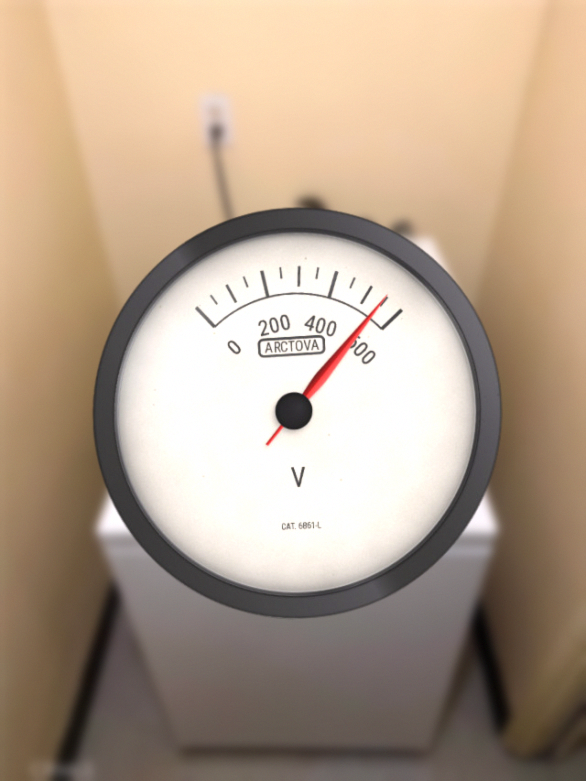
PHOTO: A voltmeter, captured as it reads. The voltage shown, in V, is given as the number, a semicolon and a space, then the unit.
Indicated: 550; V
